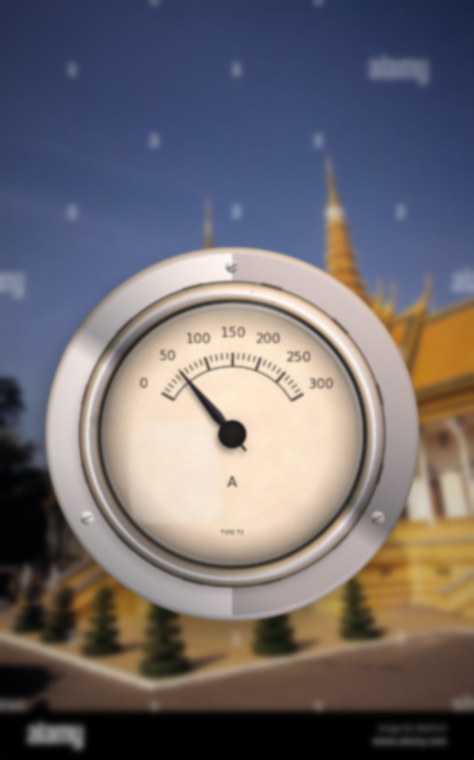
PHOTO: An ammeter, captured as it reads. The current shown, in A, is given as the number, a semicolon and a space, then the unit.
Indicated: 50; A
